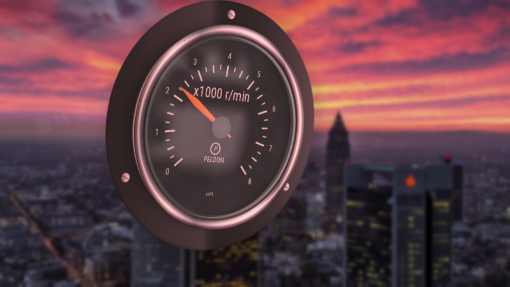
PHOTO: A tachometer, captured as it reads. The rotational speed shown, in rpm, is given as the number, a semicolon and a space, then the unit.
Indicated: 2250; rpm
